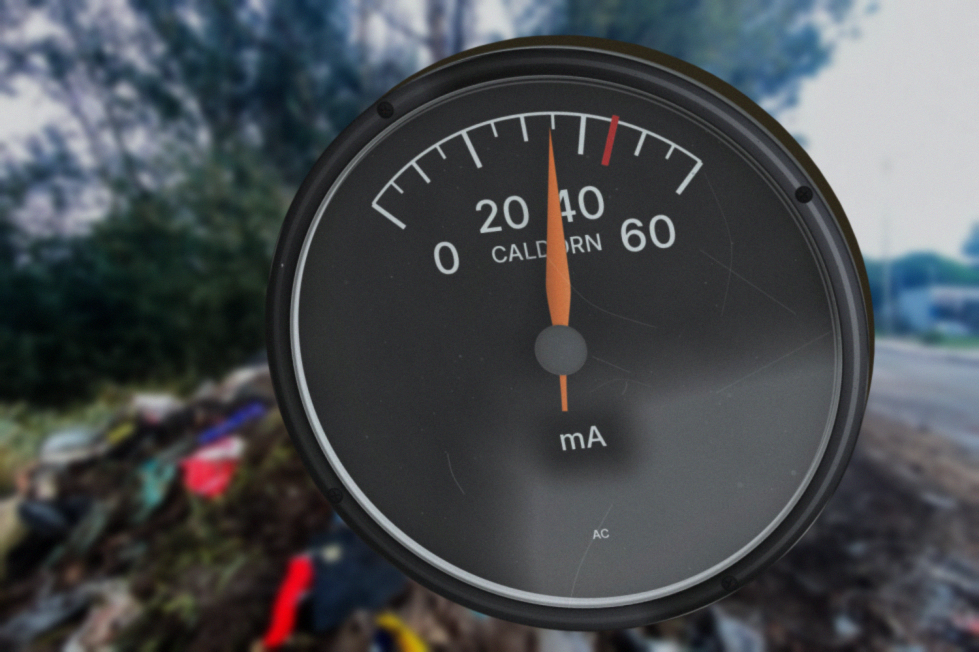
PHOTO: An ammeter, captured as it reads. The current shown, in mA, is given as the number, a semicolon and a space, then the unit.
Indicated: 35; mA
